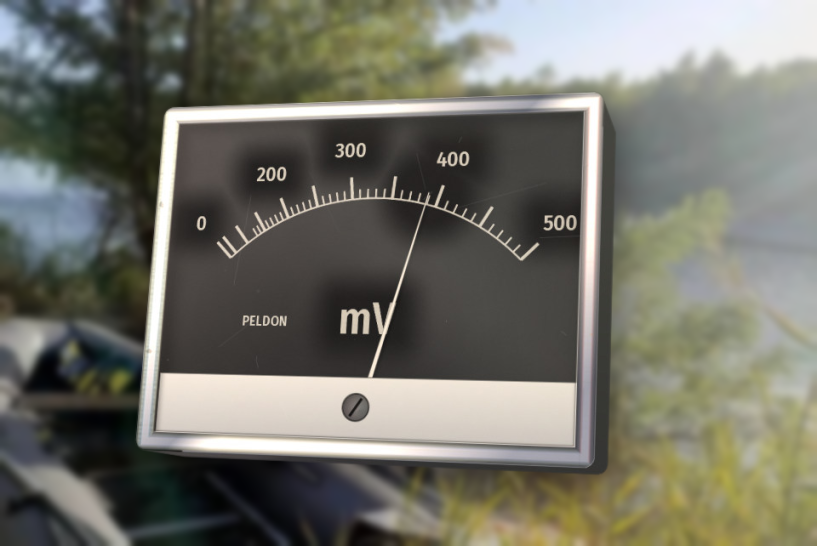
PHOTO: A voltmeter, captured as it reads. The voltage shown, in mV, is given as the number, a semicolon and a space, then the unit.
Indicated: 390; mV
